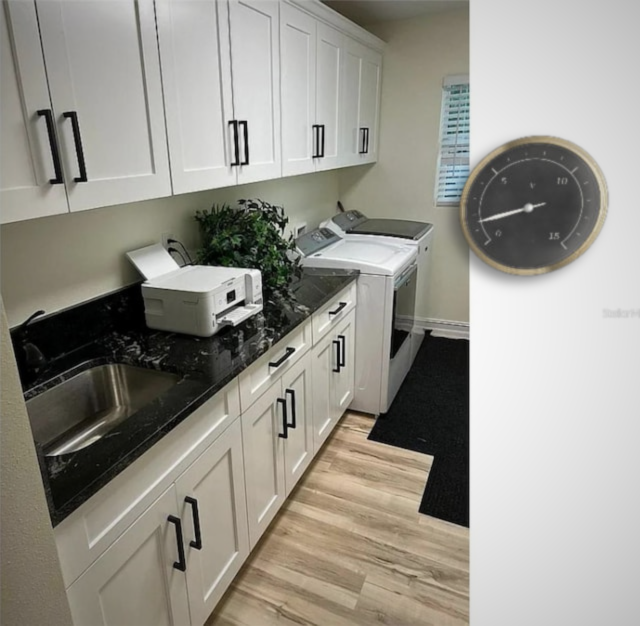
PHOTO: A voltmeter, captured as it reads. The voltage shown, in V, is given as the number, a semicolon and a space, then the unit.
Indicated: 1.5; V
